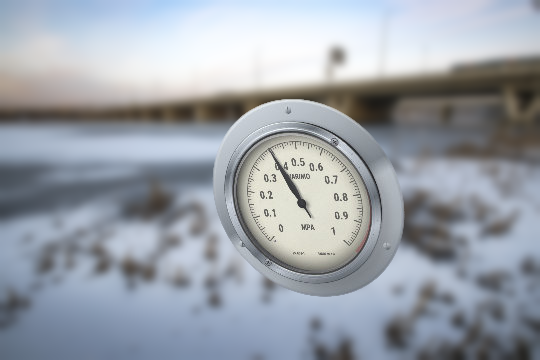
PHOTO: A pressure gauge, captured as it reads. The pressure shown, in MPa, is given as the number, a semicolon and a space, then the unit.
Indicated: 0.4; MPa
